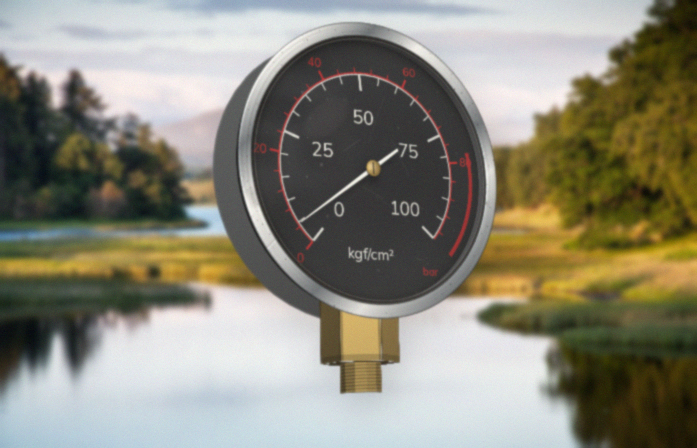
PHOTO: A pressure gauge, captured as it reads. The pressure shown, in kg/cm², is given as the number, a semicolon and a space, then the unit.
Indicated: 5; kg/cm²
